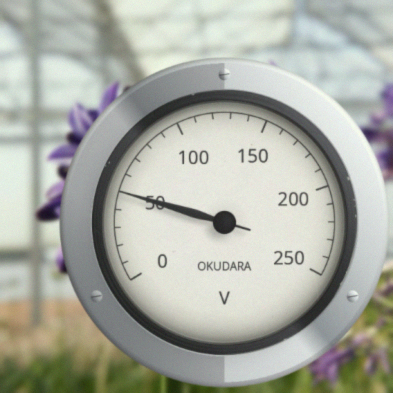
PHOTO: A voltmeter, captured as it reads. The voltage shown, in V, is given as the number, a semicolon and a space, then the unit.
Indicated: 50; V
